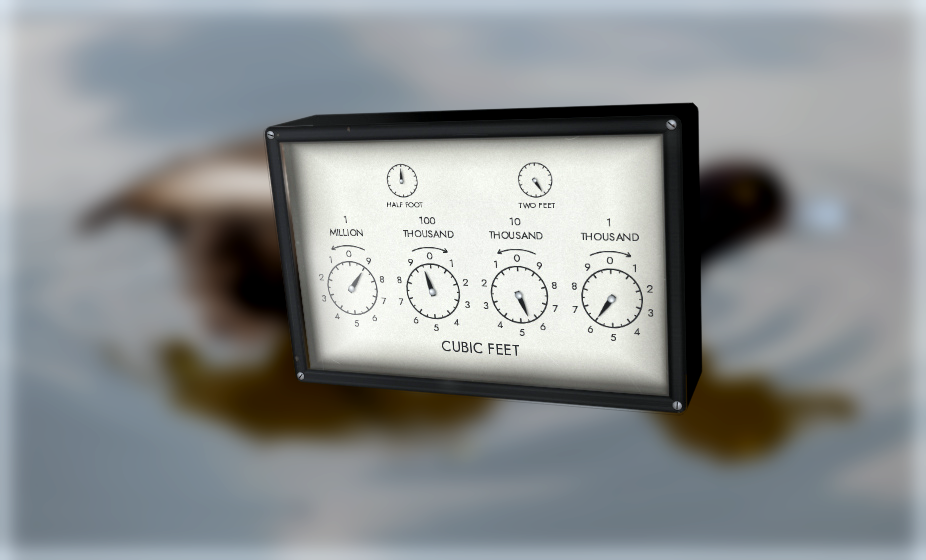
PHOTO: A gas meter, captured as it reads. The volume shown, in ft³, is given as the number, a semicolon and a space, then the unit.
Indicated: 895600; ft³
